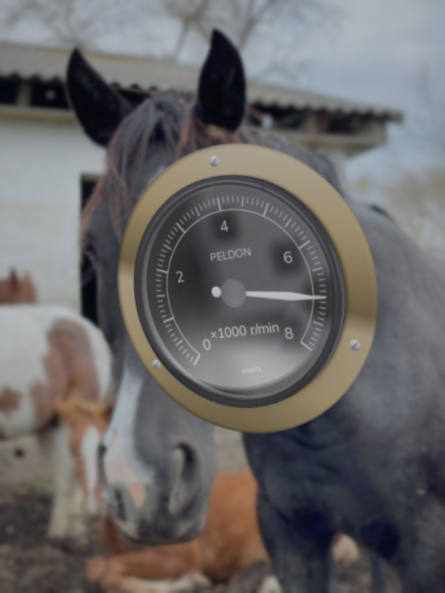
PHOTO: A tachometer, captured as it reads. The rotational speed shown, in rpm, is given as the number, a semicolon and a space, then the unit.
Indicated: 7000; rpm
